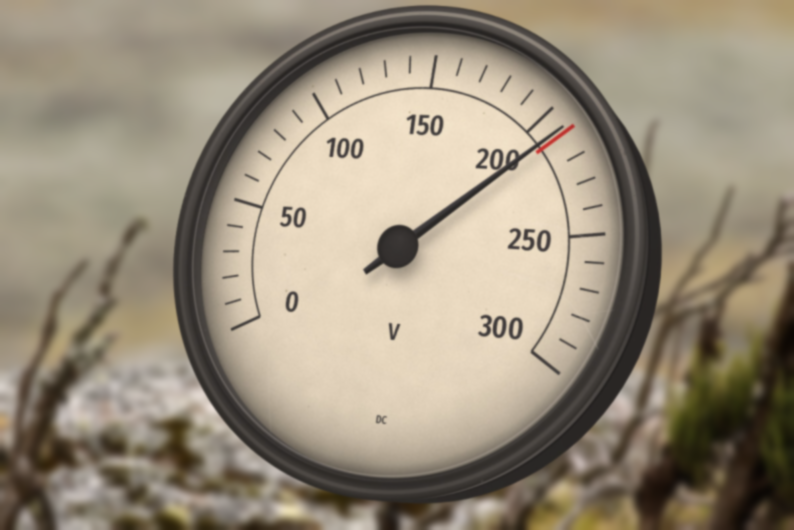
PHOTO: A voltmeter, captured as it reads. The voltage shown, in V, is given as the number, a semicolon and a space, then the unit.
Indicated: 210; V
